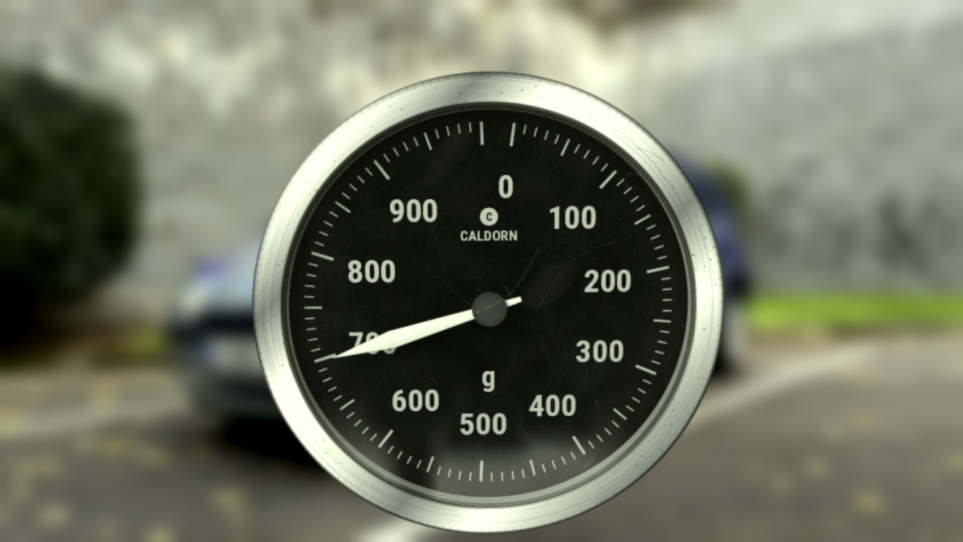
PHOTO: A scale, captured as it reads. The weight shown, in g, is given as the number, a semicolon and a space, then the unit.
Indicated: 700; g
